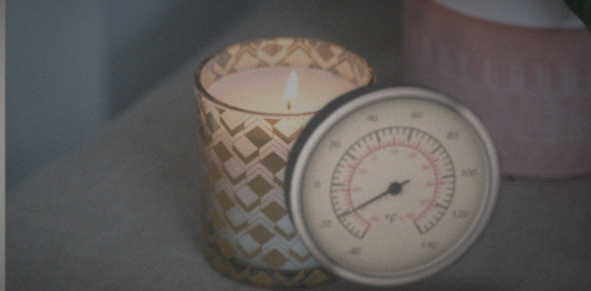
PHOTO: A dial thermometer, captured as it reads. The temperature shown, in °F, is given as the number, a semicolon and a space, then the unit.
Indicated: -20; °F
